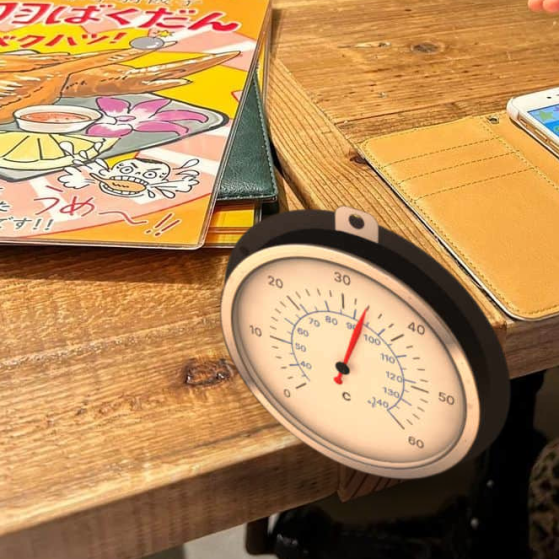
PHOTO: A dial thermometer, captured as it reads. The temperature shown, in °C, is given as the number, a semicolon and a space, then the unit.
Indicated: 34; °C
